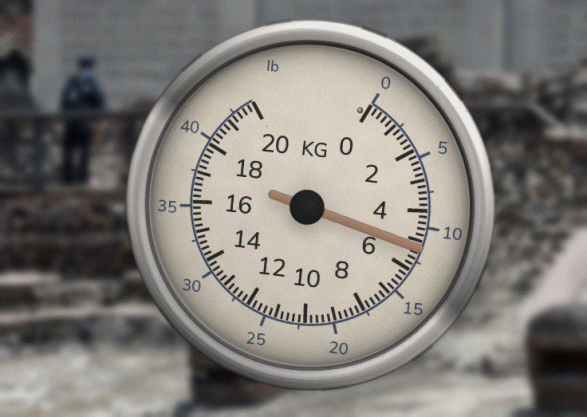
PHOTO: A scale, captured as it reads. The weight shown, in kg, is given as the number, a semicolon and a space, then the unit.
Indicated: 5.2; kg
